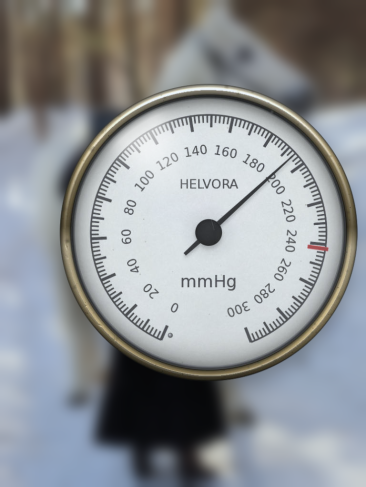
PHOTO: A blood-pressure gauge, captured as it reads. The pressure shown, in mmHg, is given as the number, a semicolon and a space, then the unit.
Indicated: 194; mmHg
